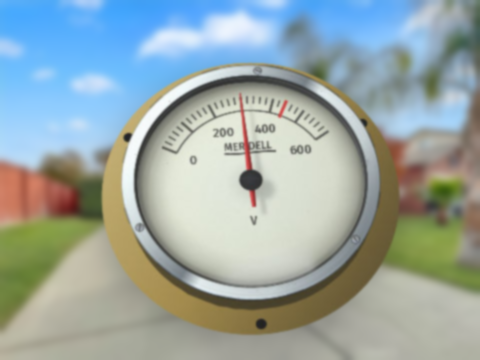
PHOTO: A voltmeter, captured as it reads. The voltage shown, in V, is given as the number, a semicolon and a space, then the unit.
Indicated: 300; V
